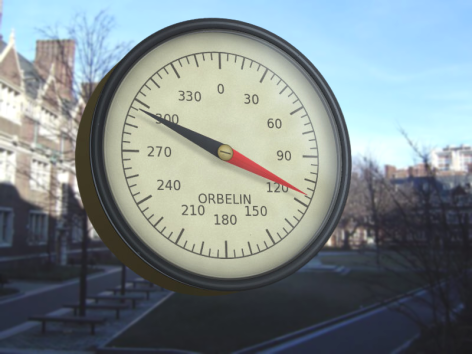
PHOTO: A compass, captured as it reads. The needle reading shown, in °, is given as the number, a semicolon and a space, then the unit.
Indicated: 115; °
